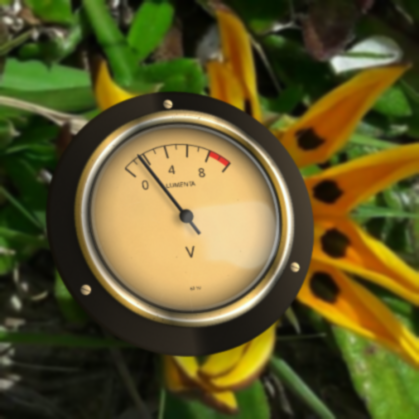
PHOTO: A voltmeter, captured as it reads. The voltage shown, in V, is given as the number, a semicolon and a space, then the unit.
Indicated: 1.5; V
